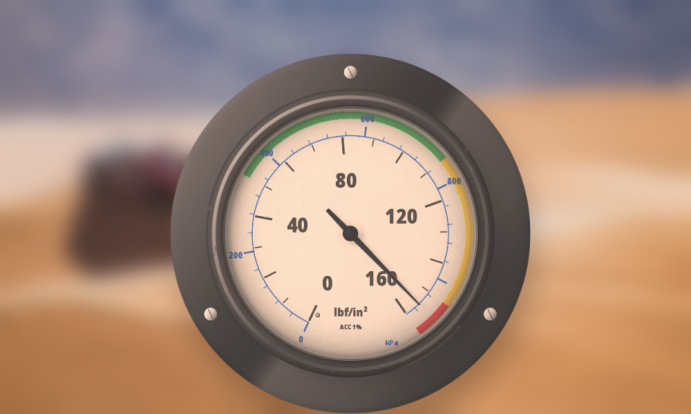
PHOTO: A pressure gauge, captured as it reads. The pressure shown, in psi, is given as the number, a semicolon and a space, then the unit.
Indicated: 155; psi
